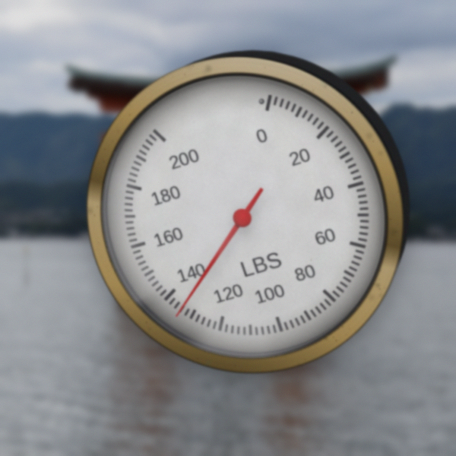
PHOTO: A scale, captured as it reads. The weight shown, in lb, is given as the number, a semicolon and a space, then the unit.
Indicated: 134; lb
